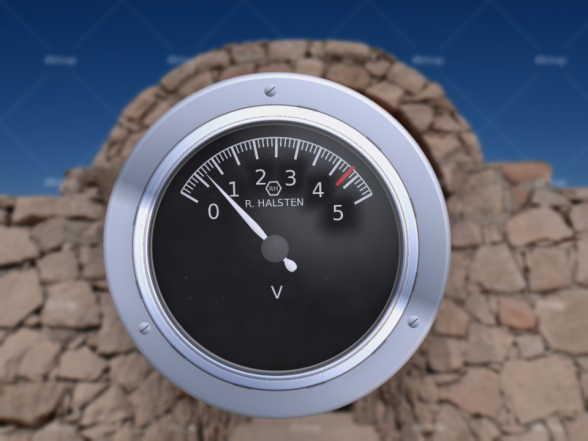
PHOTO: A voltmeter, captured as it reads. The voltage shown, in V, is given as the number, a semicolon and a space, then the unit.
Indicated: 0.7; V
